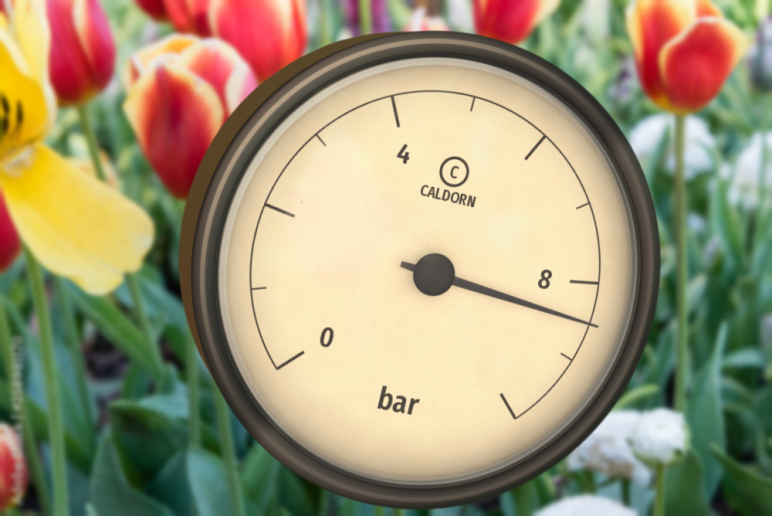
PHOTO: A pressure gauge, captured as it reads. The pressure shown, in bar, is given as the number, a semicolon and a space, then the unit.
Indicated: 8.5; bar
